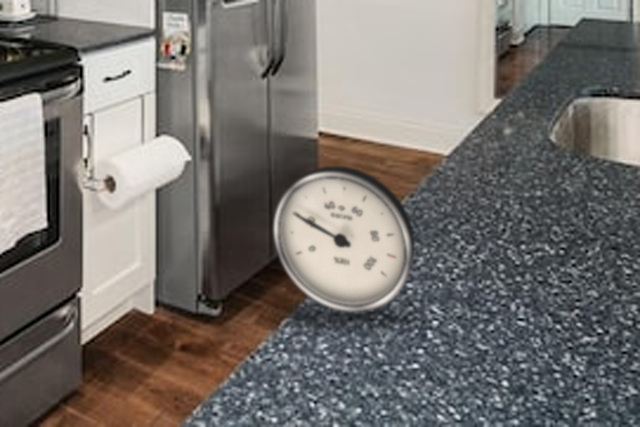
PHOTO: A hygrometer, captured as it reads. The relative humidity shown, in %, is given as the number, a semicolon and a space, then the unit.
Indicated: 20; %
